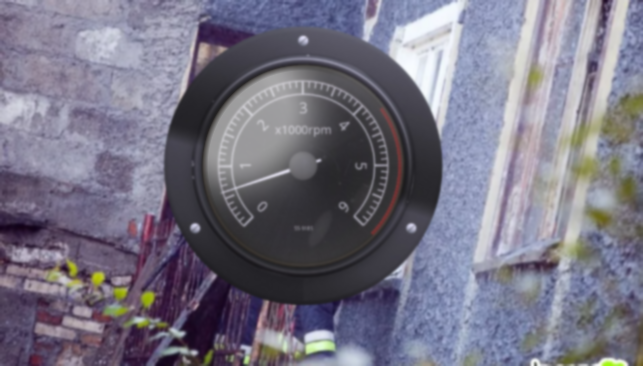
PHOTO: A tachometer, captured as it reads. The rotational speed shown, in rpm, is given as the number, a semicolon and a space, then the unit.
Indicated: 600; rpm
